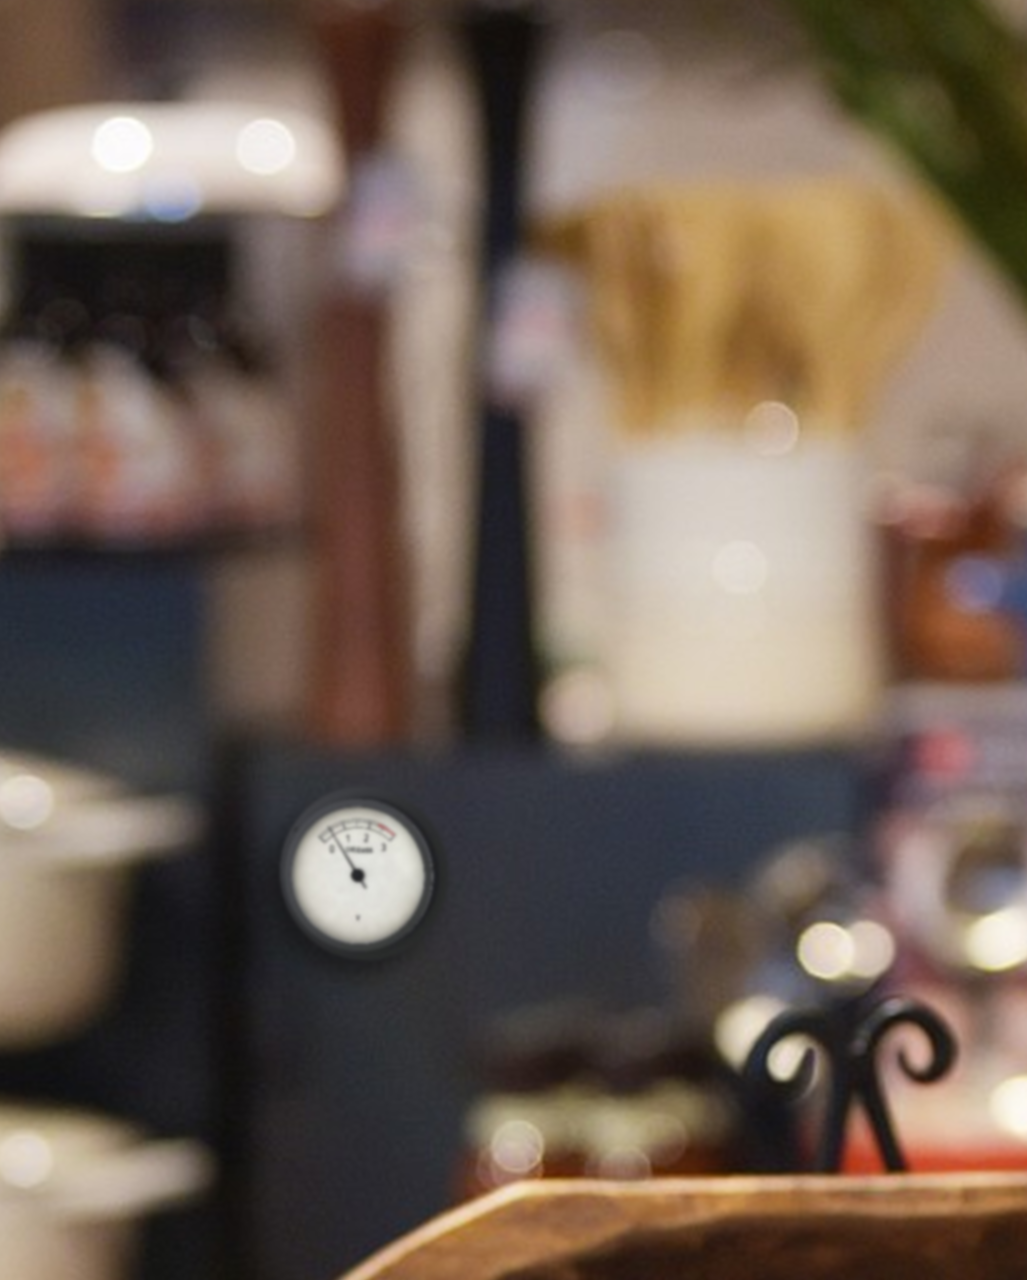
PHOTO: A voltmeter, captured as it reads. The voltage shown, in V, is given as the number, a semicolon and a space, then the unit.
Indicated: 0.5; V
